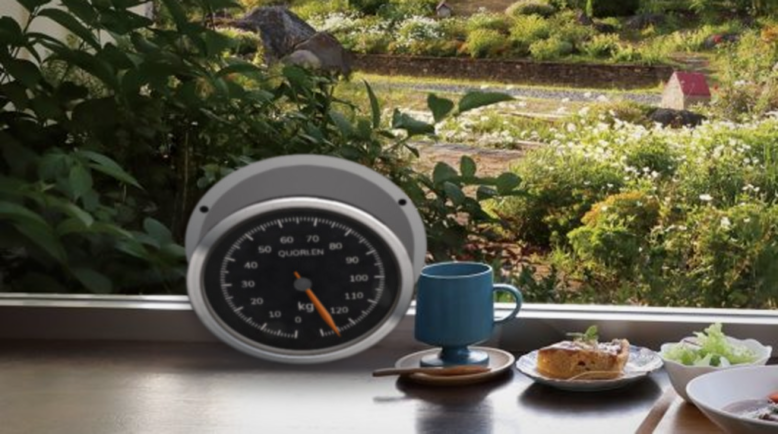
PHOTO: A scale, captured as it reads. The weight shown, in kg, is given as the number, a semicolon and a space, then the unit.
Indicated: 125; kg
